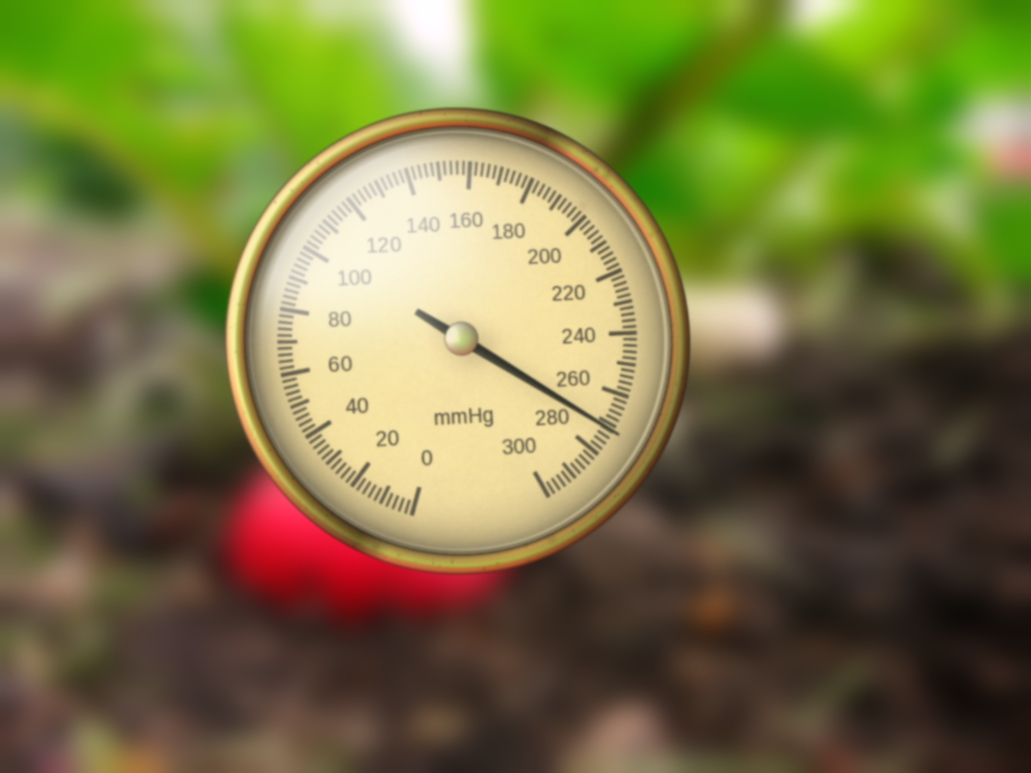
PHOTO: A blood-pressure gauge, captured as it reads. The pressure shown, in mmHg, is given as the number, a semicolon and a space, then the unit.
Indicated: 272; mmHg
